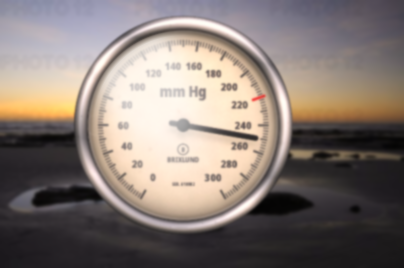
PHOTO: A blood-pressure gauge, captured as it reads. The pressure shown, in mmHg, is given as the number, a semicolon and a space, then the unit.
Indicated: 250; mmHg
